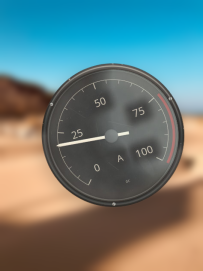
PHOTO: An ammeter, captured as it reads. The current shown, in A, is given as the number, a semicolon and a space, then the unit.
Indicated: 20; A
